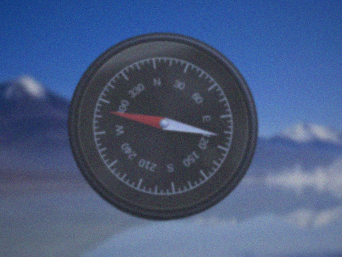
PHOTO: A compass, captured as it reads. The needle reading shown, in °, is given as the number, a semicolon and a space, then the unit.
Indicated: 290; °
